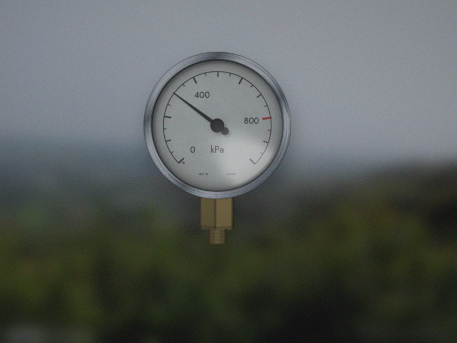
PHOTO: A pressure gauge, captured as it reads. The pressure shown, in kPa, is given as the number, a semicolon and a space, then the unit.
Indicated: 300; kPa
